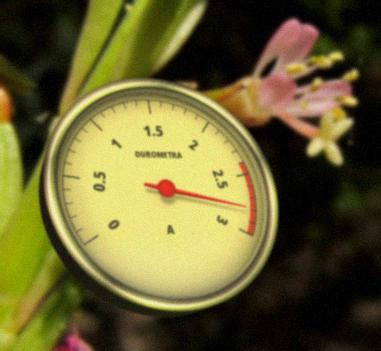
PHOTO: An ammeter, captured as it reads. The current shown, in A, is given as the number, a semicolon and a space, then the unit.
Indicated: 2.8; A
